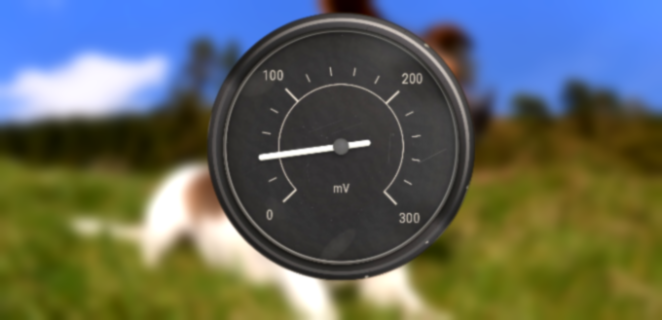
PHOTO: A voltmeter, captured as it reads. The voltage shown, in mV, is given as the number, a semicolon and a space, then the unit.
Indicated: 40; mV
